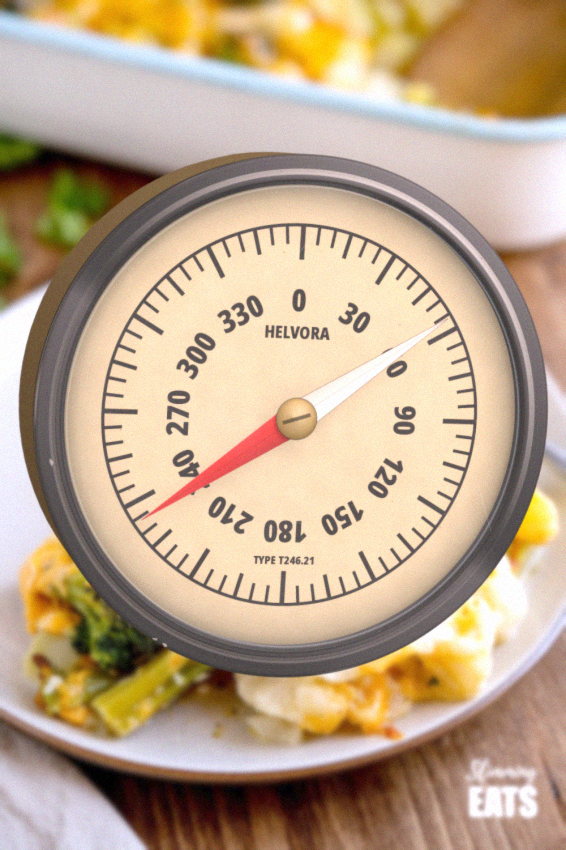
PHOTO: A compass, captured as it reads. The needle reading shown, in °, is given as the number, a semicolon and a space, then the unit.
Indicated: 235; °
